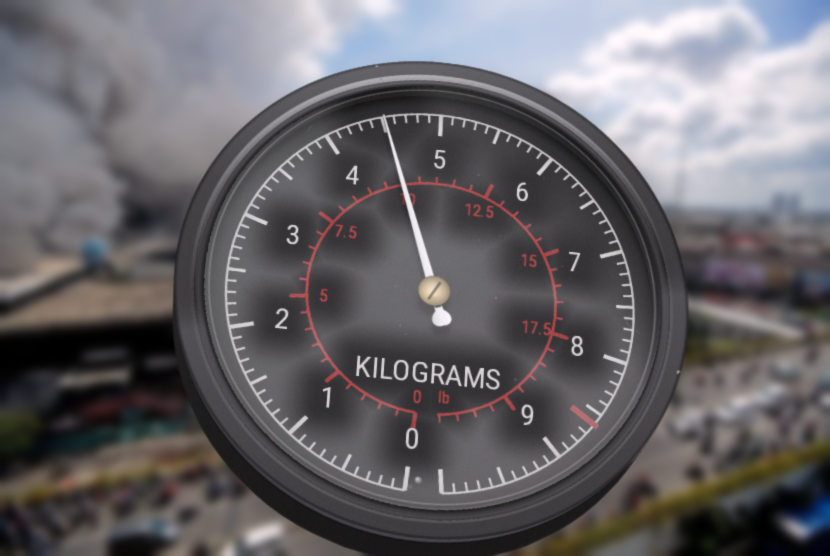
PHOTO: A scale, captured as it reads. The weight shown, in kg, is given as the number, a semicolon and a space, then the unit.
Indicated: 4.5; kg
